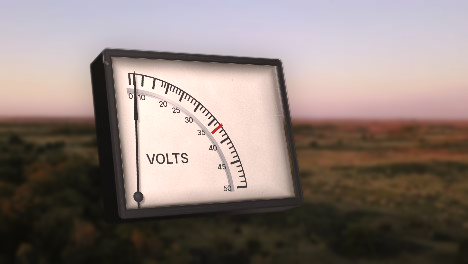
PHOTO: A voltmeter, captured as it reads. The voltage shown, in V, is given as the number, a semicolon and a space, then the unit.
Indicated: 5; V
